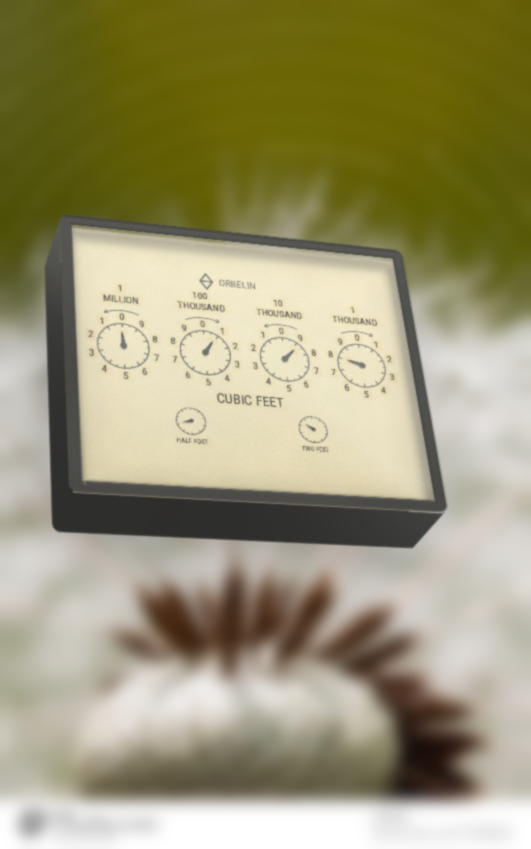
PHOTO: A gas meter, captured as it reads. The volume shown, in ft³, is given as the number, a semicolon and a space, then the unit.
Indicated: 8800; ft³
